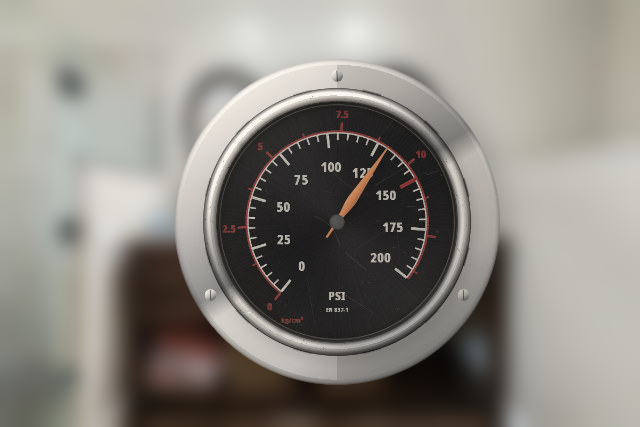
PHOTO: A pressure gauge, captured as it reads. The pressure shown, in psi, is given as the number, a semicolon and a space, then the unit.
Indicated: 130; psi
